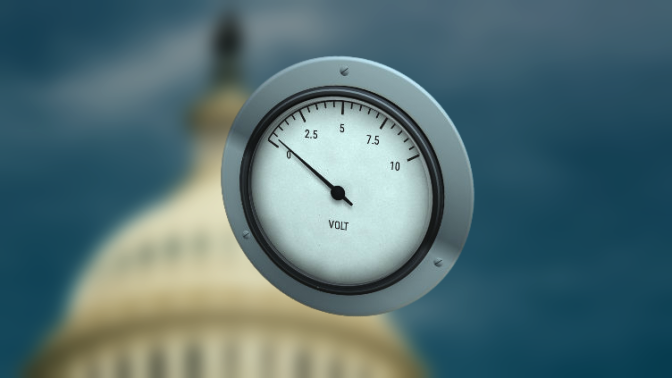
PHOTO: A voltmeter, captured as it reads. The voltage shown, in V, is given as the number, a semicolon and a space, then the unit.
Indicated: 0.5; V
